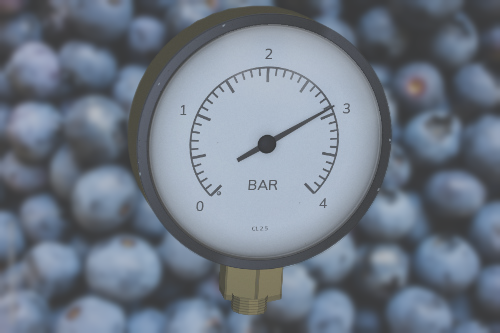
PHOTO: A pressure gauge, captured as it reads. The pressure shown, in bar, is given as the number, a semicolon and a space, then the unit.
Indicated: 2.9; bar
